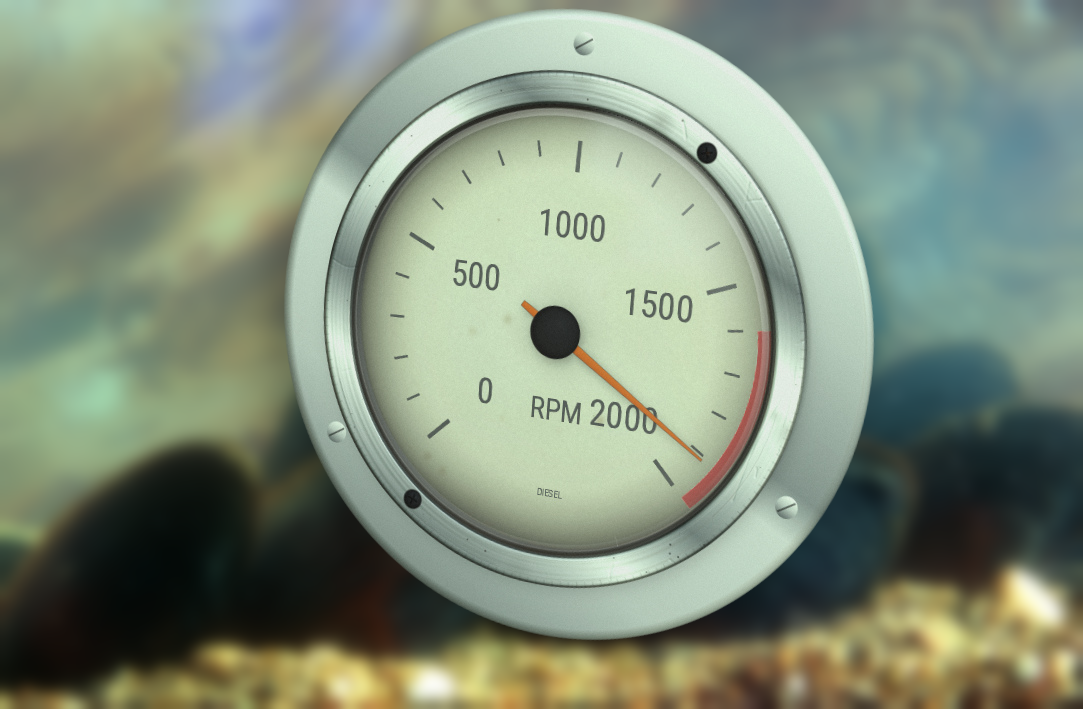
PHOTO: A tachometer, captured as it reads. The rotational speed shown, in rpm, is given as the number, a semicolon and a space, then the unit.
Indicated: 1900; rpm
